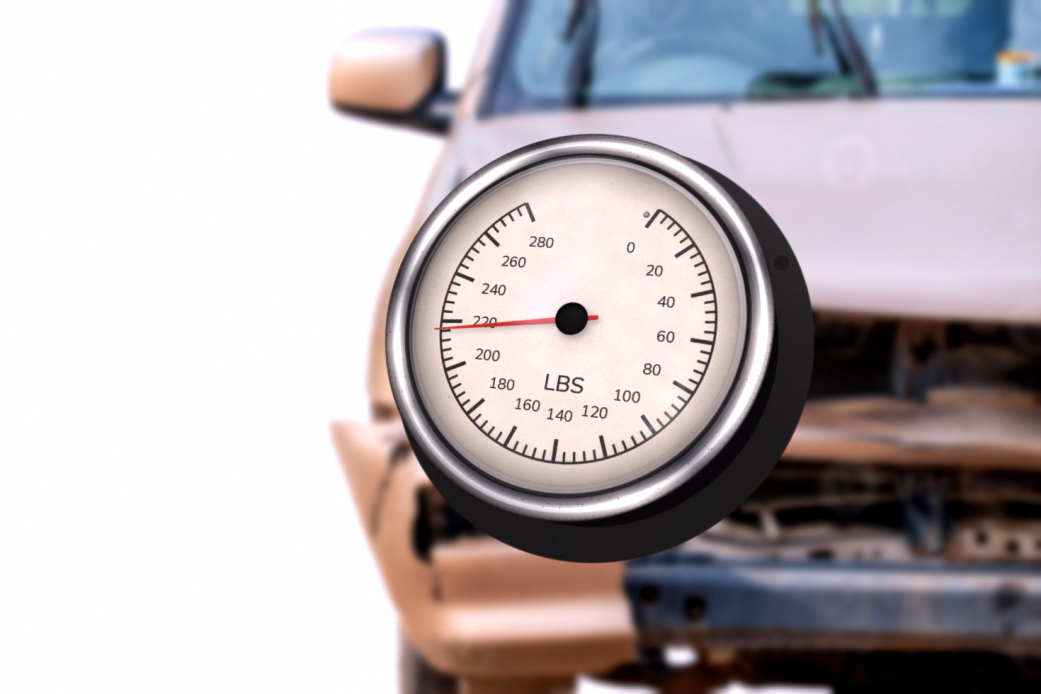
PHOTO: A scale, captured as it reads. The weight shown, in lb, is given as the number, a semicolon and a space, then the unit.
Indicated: 216; lb
